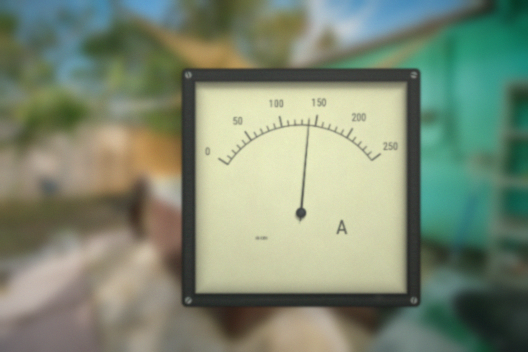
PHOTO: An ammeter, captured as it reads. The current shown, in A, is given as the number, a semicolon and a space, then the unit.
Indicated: 140; A
